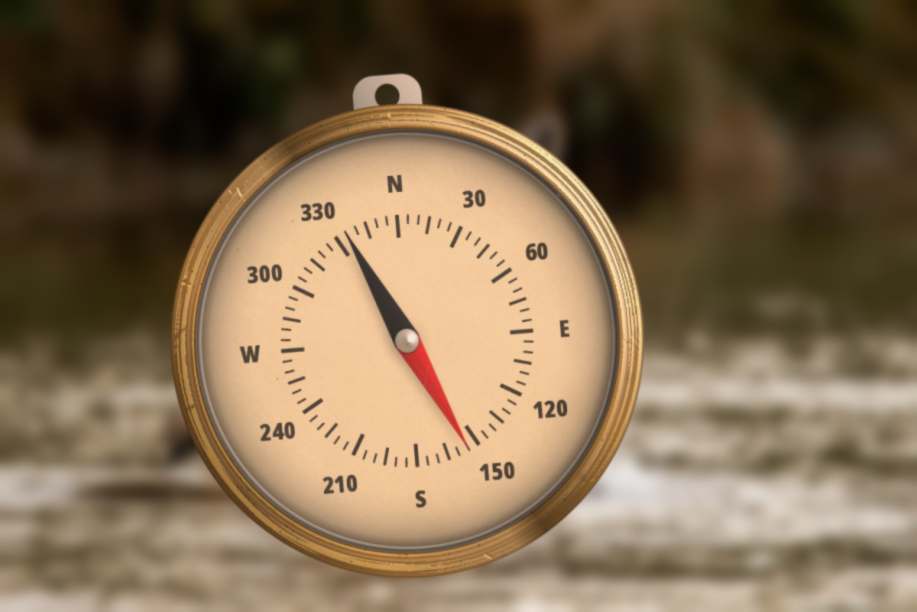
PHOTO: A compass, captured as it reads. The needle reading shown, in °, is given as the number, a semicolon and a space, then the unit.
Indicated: 155; °
